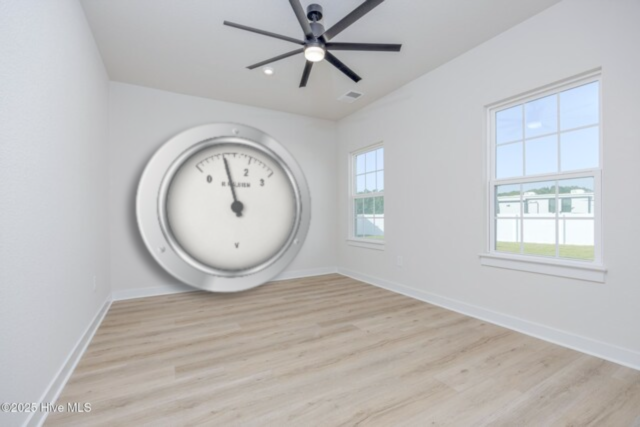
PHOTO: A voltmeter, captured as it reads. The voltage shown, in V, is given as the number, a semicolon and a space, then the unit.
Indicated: 1; V
